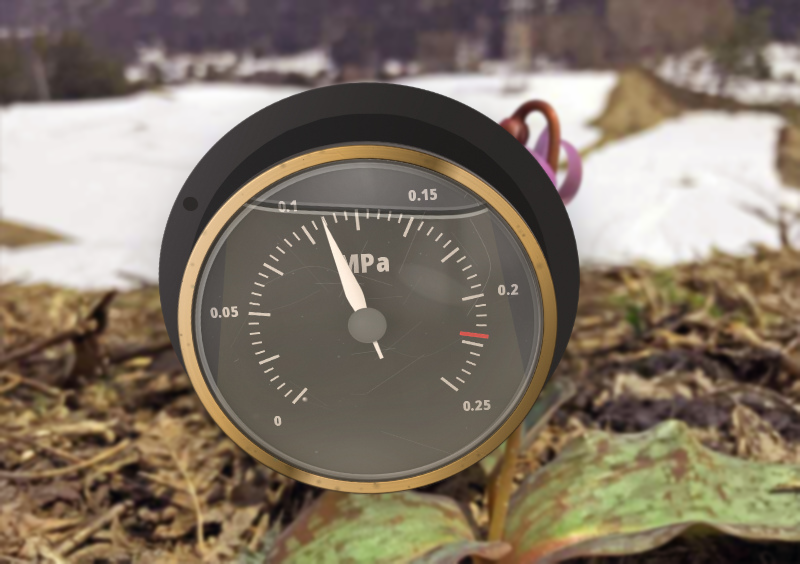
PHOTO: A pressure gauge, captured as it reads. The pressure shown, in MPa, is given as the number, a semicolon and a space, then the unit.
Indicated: 0.11; MPa
